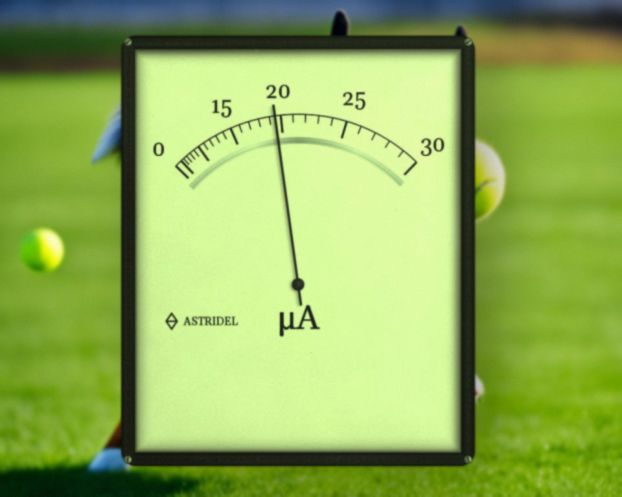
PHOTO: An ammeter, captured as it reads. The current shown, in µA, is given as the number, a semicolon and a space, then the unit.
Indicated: 19.5; µA
